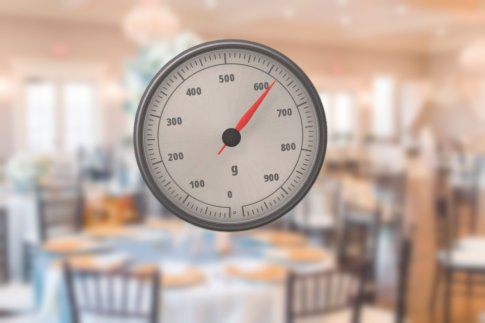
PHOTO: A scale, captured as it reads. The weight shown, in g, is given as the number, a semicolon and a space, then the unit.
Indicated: 620; g
